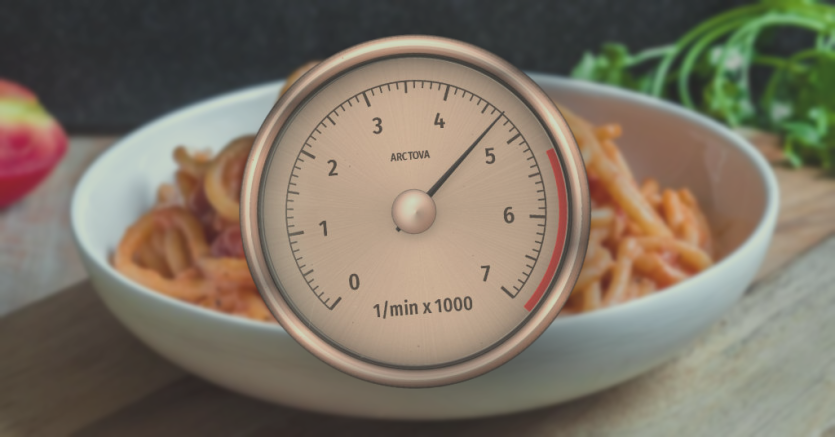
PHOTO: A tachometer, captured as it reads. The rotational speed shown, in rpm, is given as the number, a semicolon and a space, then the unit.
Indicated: 4700; rpm
